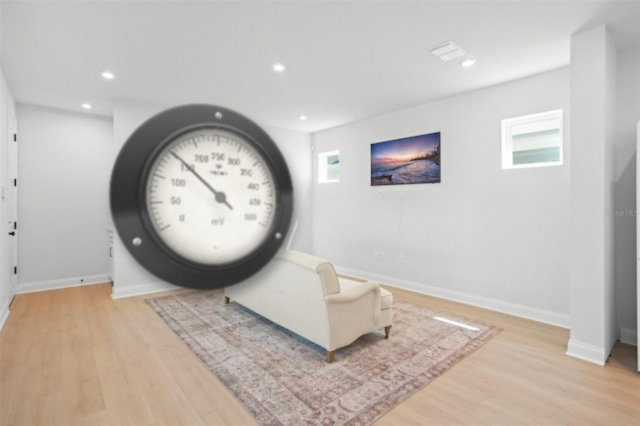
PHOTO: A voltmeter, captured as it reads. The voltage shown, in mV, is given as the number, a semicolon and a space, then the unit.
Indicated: 150; mV
